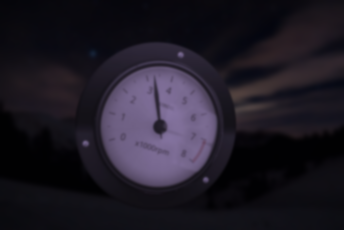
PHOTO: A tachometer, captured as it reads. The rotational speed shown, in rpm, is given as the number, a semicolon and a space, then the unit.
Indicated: 3250; rpm
